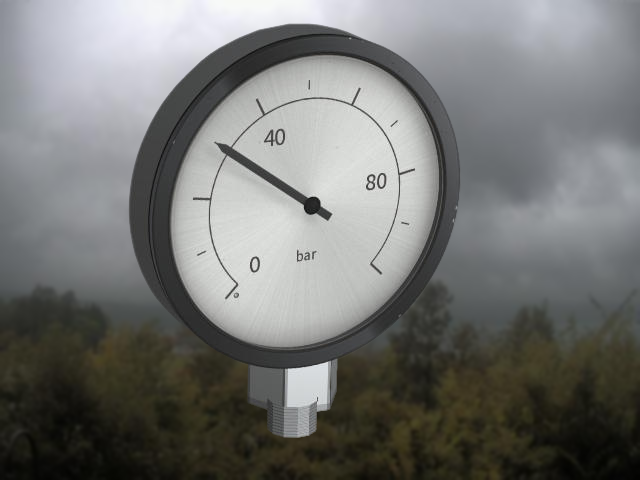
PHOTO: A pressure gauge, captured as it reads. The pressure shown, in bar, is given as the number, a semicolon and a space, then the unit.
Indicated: 30; bar
